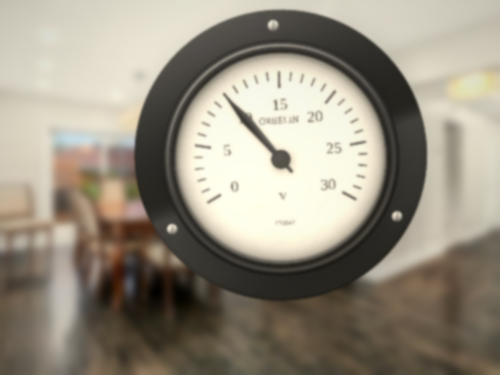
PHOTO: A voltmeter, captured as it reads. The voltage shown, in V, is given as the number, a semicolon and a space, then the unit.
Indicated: 10; V
